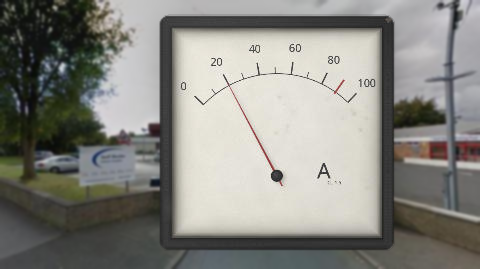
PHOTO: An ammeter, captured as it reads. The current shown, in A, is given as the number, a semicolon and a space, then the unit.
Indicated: 20; A
